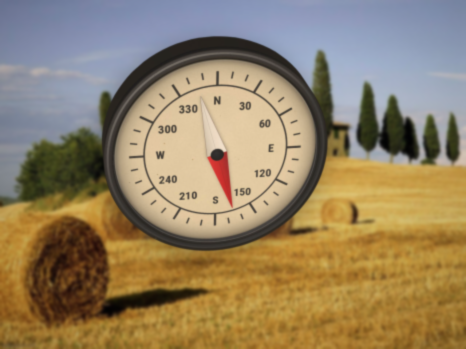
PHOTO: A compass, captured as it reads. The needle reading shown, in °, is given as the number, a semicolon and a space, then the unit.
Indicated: 165; °
